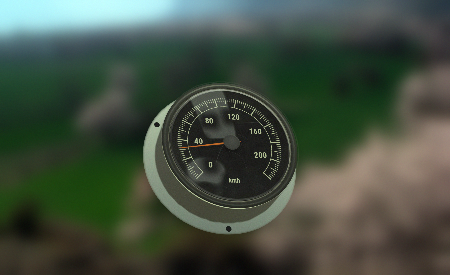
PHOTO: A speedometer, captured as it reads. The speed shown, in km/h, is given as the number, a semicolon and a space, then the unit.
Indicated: 30; km/h
